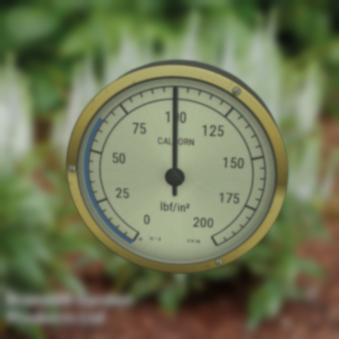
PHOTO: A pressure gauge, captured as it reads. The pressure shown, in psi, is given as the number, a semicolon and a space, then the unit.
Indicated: 100; psi
